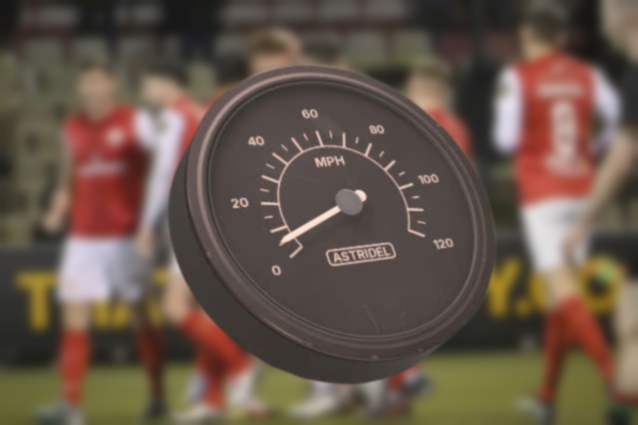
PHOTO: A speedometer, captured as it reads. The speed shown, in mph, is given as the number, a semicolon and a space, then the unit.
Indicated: 5; mph
